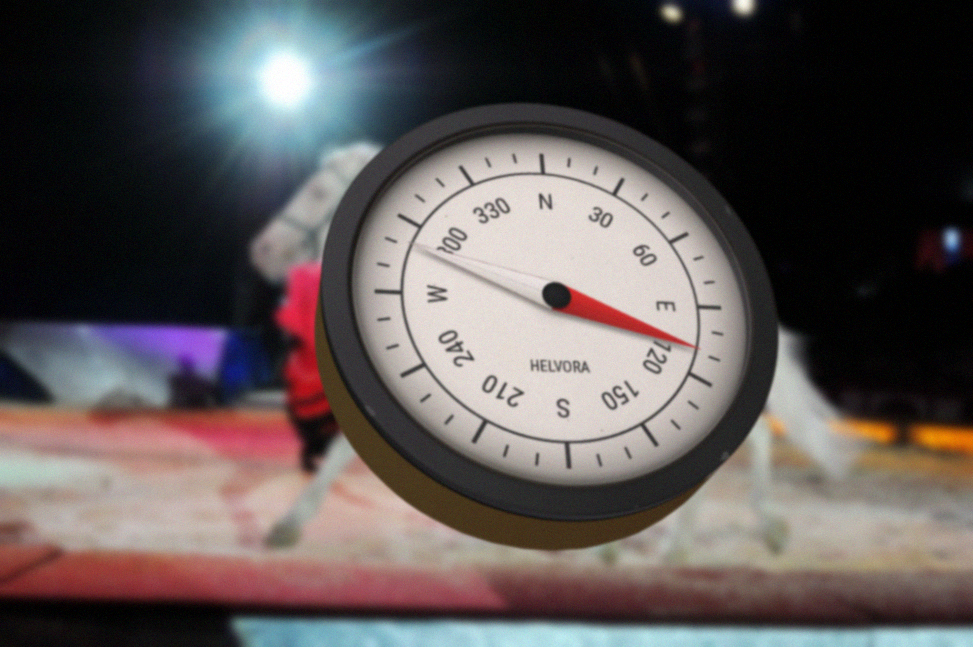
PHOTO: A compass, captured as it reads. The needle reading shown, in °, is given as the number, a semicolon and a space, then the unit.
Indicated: 110; °
